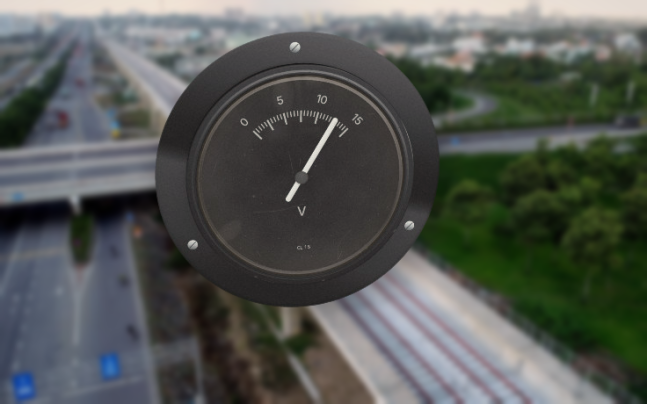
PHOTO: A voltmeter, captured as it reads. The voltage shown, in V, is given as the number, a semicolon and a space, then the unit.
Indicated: 12.5; V
